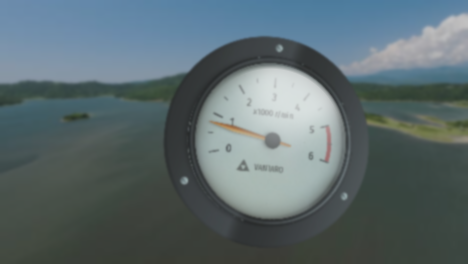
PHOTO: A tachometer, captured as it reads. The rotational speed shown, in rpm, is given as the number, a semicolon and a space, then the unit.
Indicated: 750; rpm
